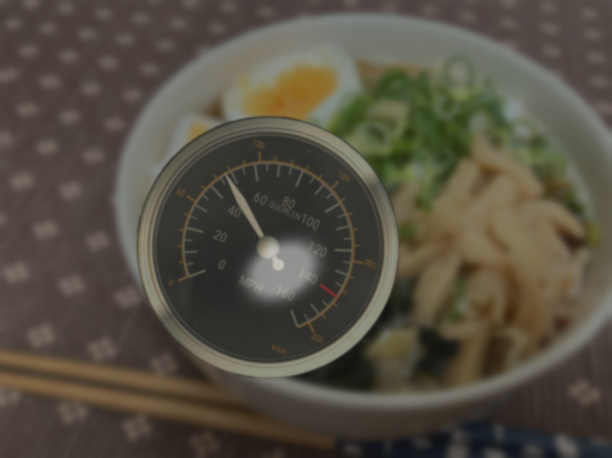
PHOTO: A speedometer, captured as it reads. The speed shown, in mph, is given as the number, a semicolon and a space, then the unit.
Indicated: 47.5; mph
